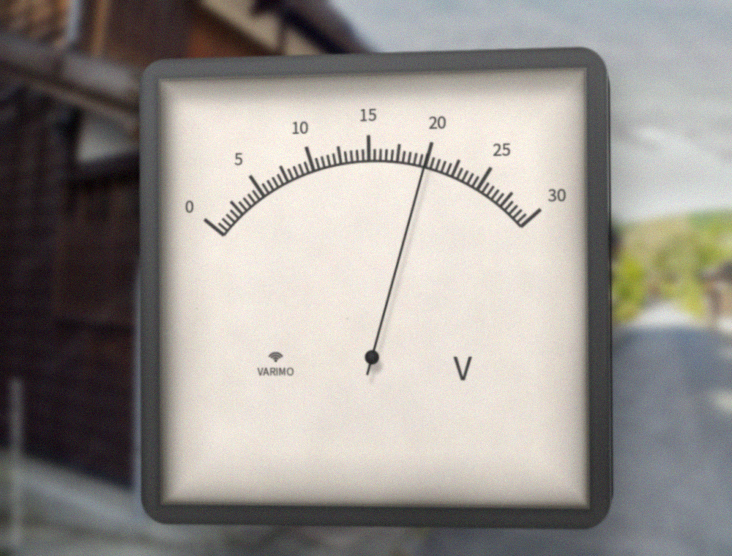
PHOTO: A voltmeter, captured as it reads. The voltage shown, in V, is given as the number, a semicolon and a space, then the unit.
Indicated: 20; V
